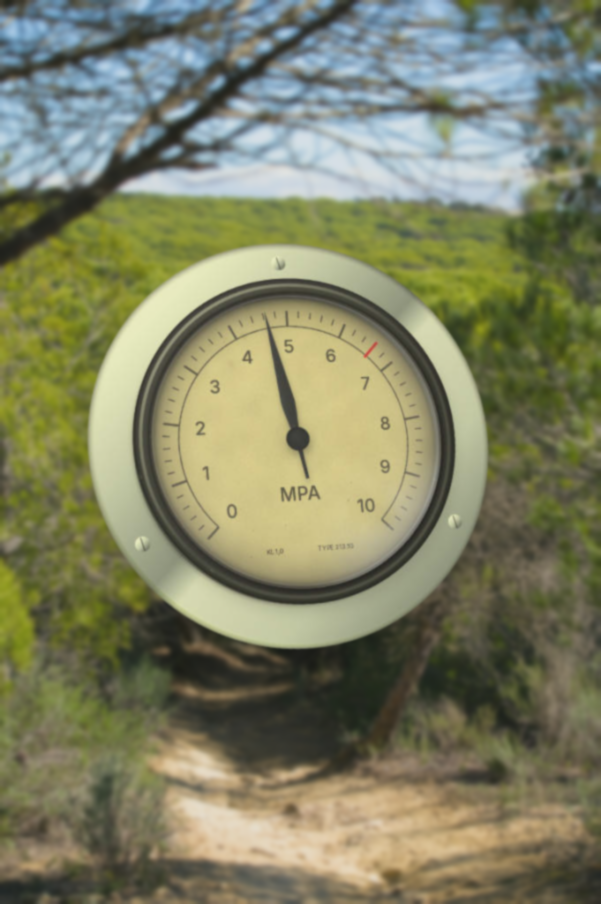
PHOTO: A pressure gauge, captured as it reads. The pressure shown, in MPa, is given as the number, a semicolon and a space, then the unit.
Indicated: 4.6; MPa
